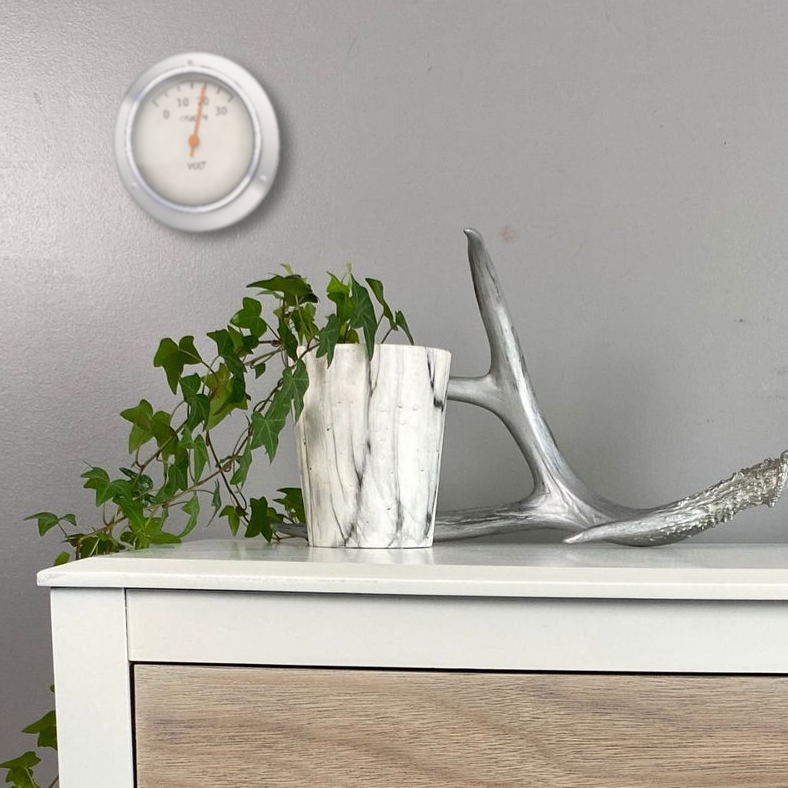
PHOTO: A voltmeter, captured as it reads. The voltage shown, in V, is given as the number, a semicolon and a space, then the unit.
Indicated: 20; V
